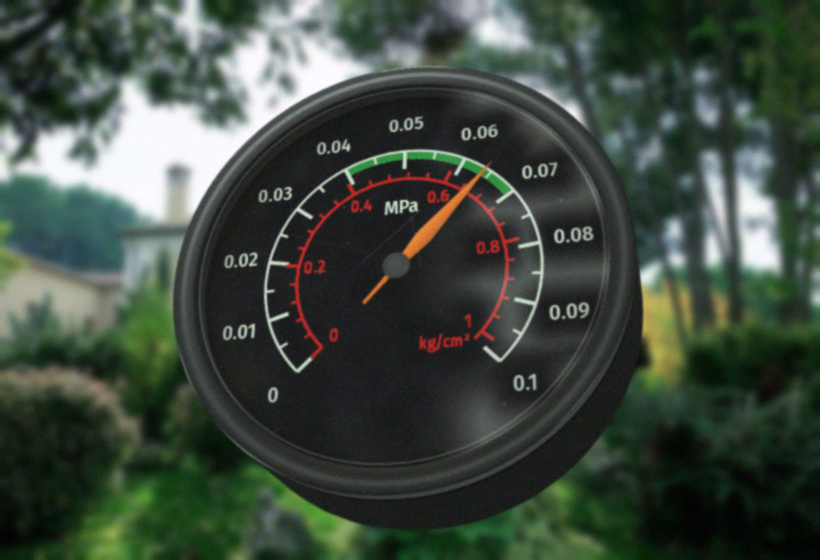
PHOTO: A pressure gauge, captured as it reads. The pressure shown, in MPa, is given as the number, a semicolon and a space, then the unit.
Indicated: 0.065; MPa
